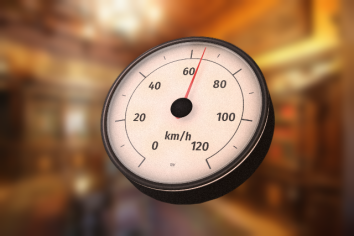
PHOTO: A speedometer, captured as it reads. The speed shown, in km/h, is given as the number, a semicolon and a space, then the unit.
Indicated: 65; km/h
